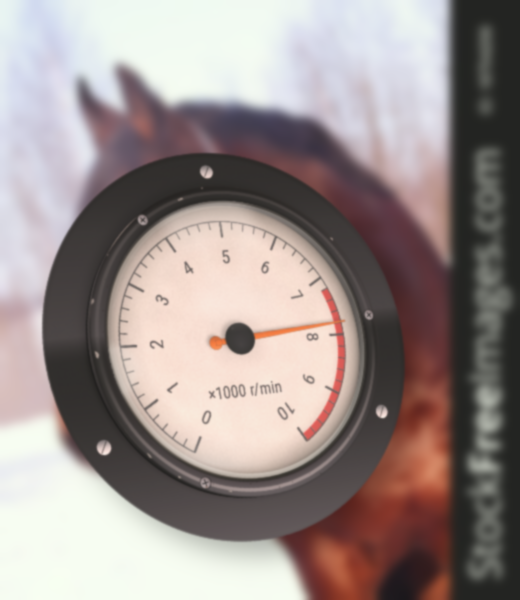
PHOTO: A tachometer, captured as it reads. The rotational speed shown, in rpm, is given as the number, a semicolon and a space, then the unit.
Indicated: 7800; rpm
